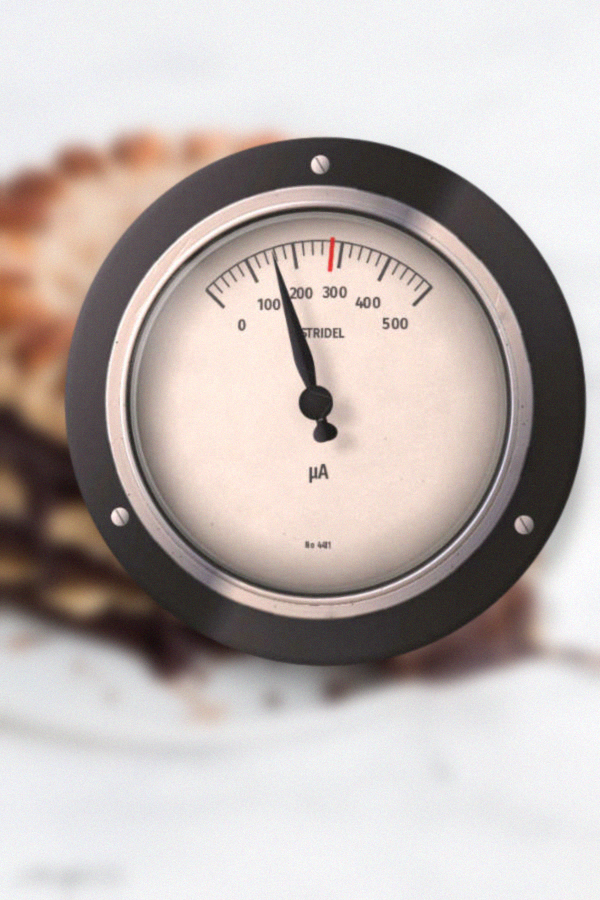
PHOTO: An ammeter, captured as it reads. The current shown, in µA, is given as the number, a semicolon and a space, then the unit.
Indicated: 160; µA
